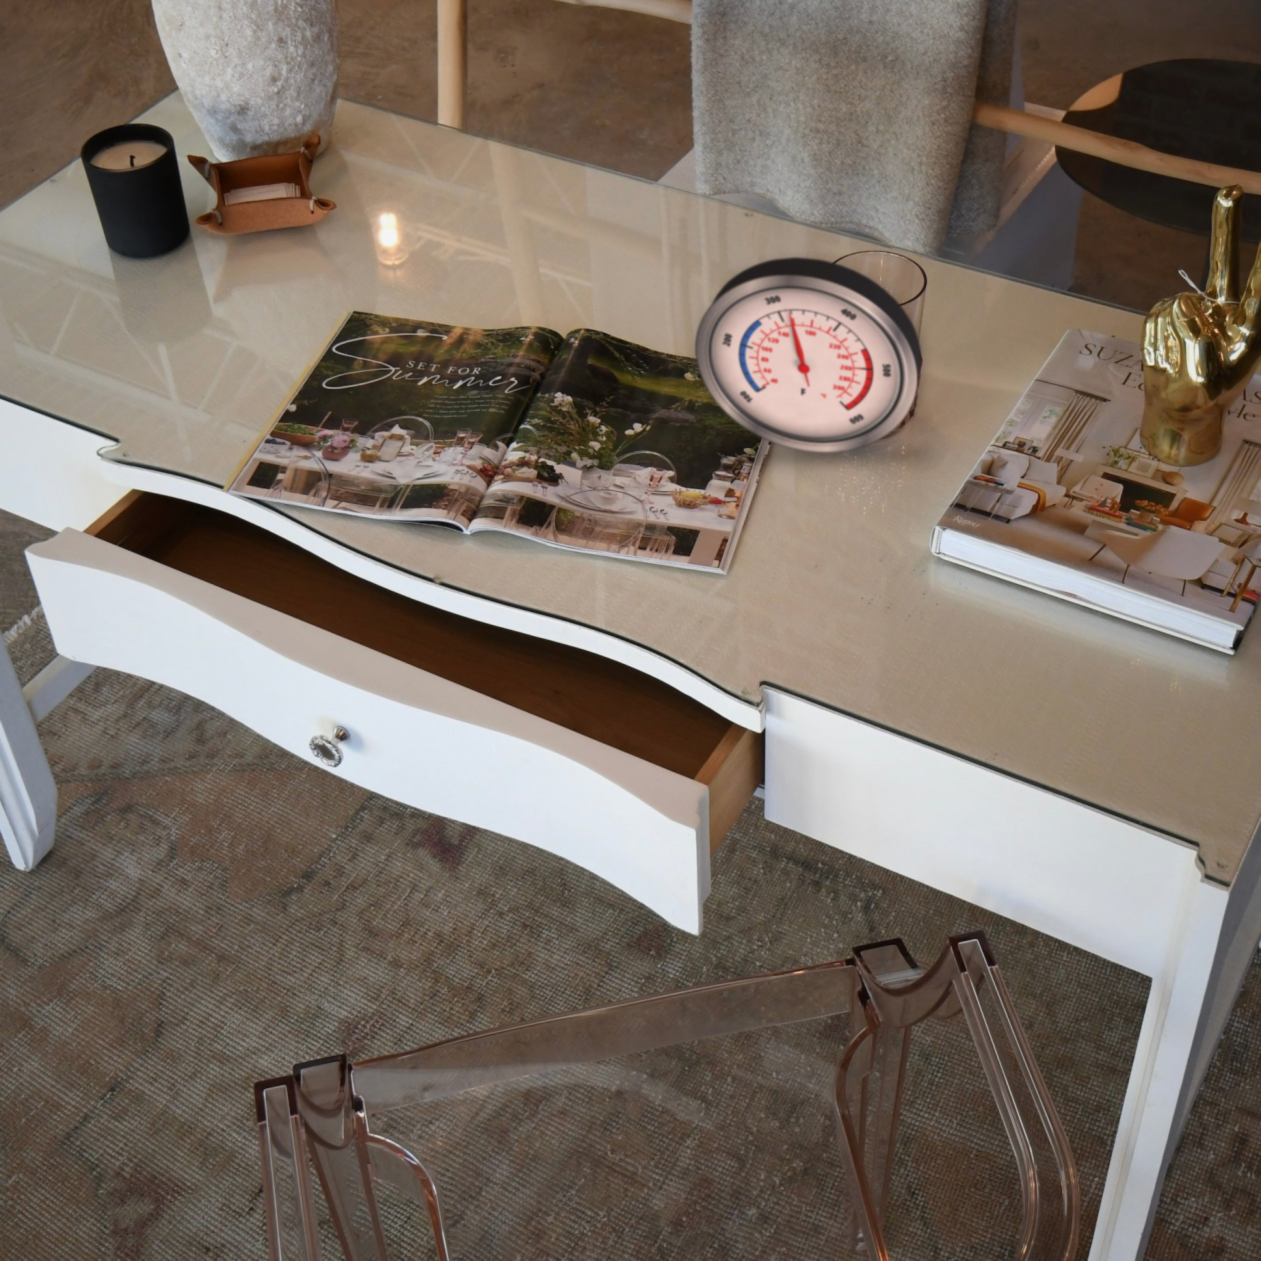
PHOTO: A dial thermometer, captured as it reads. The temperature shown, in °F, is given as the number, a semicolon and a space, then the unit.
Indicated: 320; °F
